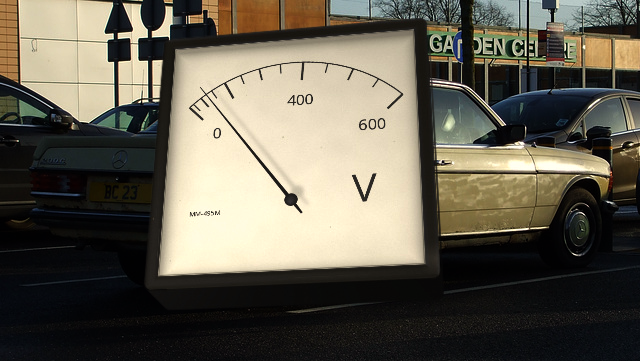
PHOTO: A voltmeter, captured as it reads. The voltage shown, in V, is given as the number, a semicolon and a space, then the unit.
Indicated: 125; V
